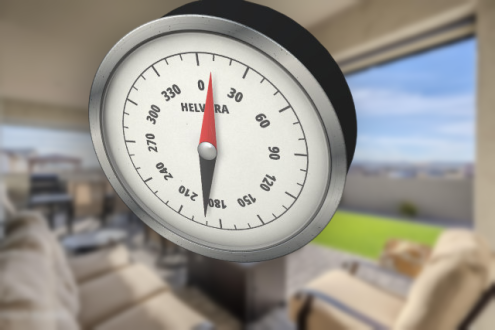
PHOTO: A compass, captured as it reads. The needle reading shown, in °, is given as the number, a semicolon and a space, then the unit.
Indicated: 10; °
